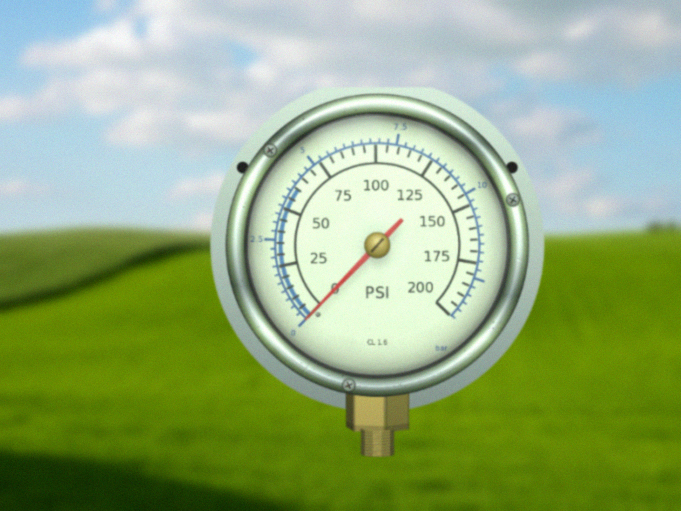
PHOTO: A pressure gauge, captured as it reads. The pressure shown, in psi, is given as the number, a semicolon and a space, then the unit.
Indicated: 0; psi
